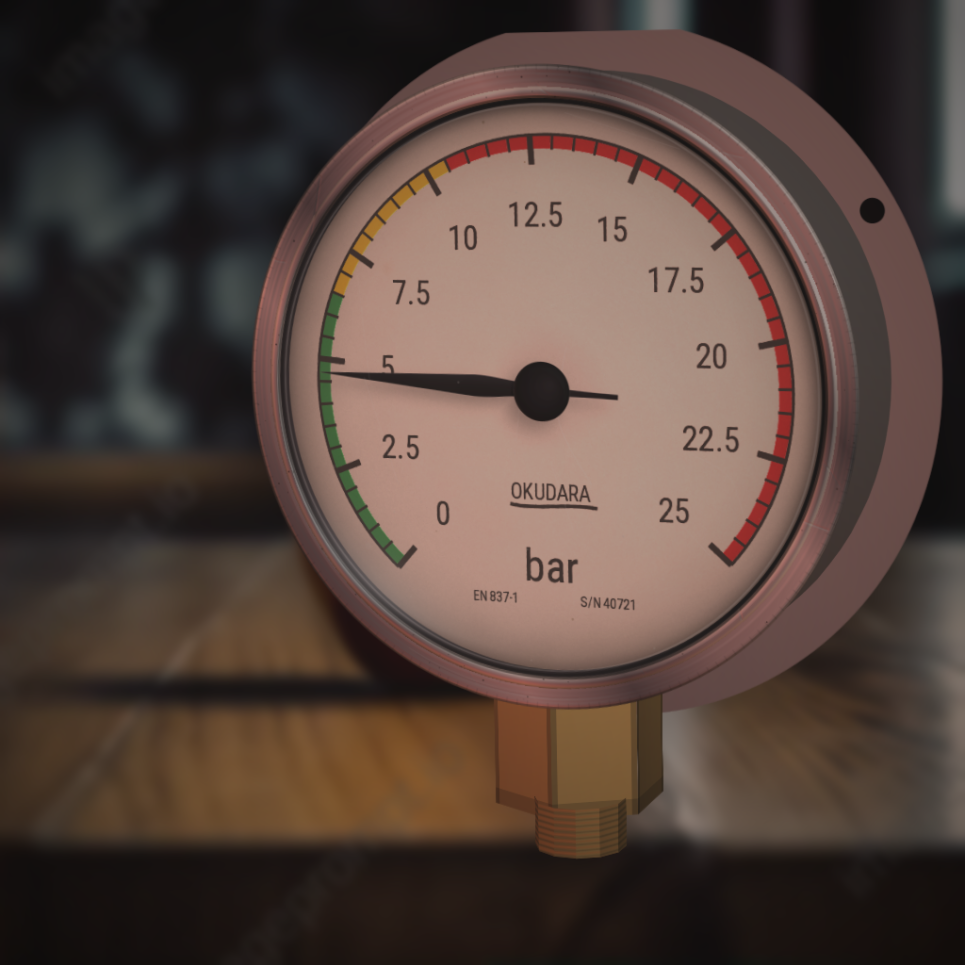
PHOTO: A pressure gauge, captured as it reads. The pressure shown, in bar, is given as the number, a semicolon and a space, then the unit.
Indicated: 4.75; bar
